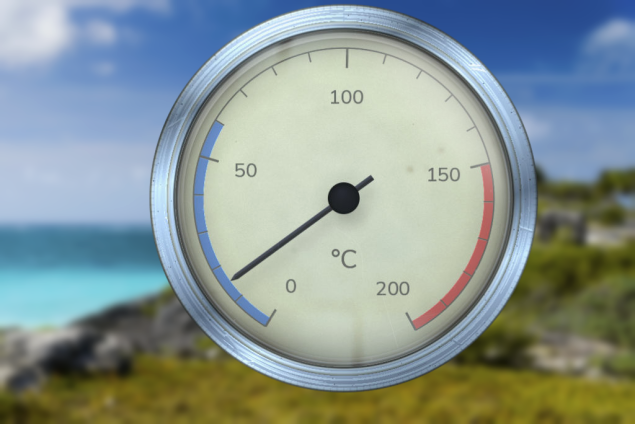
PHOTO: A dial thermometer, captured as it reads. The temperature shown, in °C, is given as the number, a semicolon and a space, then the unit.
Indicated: 15; °C
